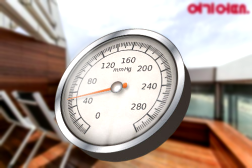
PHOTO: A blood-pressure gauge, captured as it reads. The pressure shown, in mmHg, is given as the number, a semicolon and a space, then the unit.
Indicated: 50; mmHg
